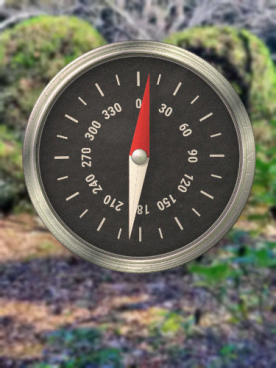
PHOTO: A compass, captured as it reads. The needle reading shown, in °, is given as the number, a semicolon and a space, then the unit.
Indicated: 7.5; °
